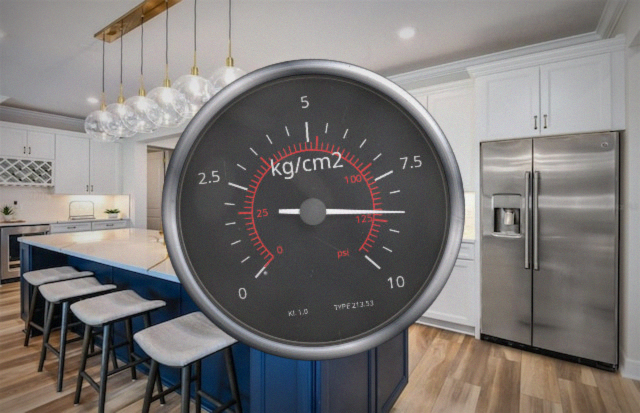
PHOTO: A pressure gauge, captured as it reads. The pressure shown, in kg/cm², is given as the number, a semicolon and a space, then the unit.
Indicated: 8.5; kg/cm²
